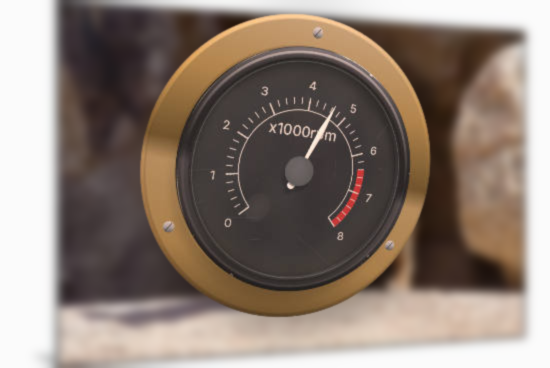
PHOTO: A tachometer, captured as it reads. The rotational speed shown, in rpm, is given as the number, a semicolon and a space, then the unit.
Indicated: 4600; rpm
